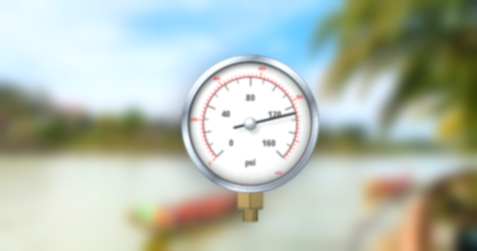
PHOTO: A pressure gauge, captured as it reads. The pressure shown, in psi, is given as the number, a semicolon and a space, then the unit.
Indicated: 125; psi
